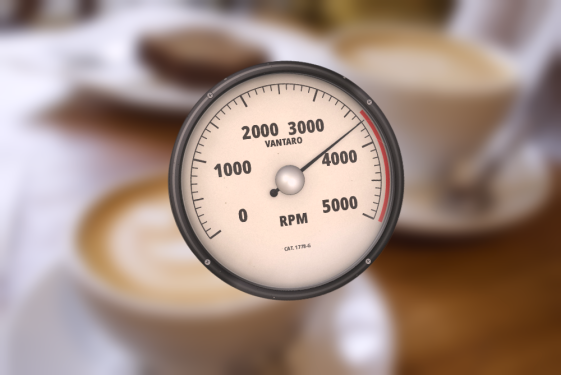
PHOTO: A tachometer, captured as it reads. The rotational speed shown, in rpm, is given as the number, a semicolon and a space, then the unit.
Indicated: 3700; rpm
